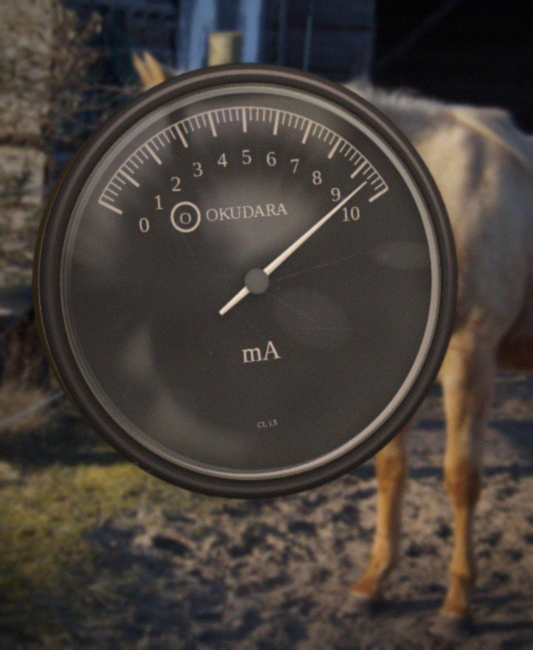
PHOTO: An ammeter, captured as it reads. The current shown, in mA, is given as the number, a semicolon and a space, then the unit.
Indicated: 9.4; mA
